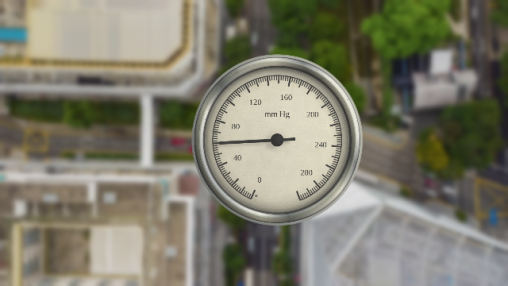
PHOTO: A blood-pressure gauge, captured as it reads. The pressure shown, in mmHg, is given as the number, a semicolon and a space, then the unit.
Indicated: 60; mmHg
